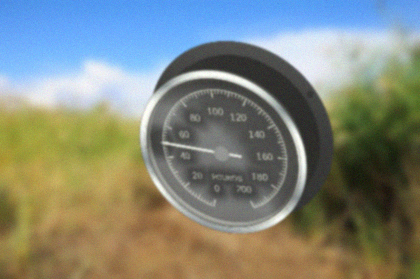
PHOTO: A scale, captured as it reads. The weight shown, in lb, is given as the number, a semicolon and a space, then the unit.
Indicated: 50; lb
